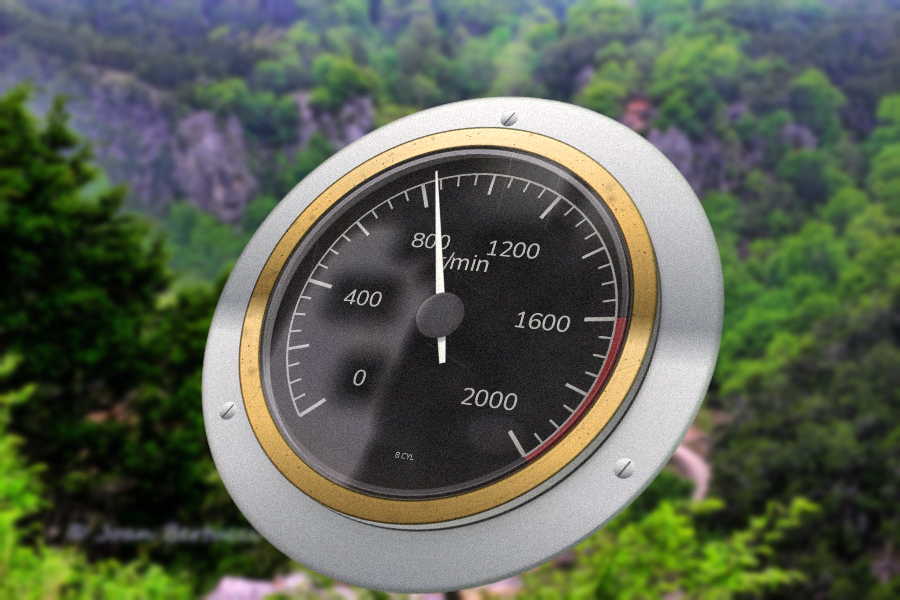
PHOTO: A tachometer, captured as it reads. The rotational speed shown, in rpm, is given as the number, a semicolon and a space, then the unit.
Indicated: 850; rpm
